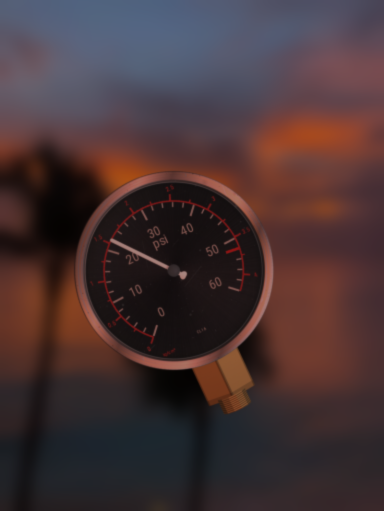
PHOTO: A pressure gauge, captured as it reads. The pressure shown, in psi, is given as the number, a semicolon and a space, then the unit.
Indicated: 22; psi
